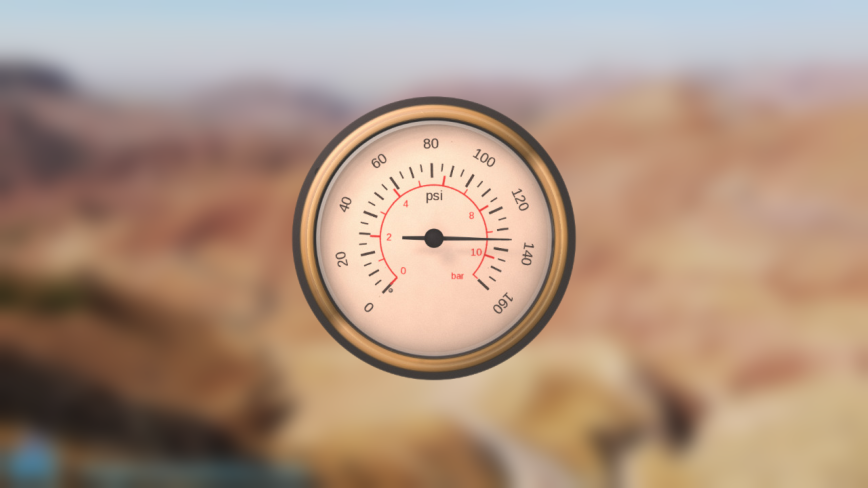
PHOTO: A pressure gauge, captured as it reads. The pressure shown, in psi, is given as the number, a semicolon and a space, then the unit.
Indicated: 135; psi
